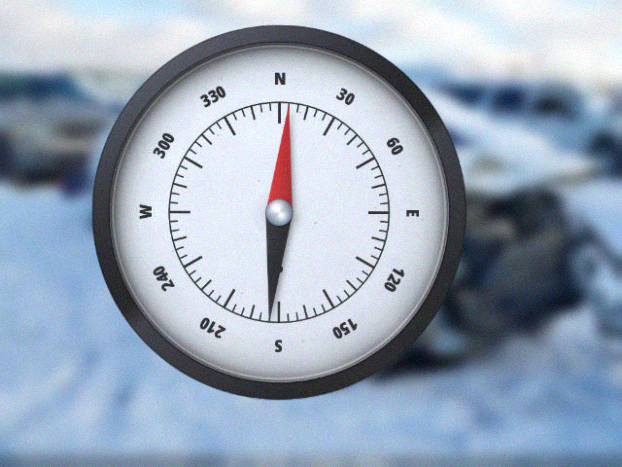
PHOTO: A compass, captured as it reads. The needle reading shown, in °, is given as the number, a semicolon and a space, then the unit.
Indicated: 5; °
